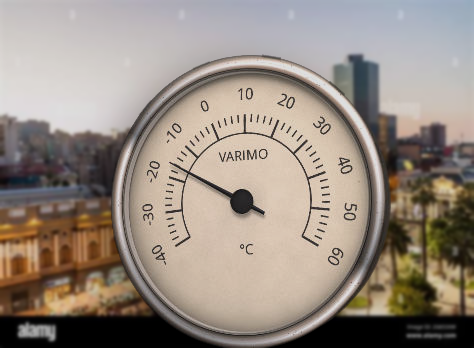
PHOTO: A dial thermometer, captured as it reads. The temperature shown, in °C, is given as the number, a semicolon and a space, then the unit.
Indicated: -16; °C
